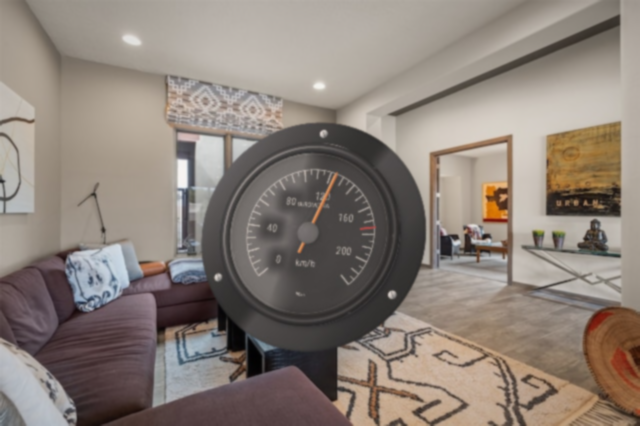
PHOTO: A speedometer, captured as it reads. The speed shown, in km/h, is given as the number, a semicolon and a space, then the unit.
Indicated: 125; km/h
